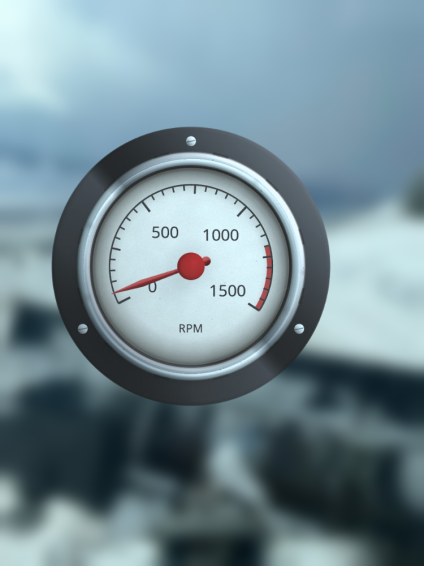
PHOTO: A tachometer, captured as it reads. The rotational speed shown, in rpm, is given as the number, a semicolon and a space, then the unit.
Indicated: 50; rpm
